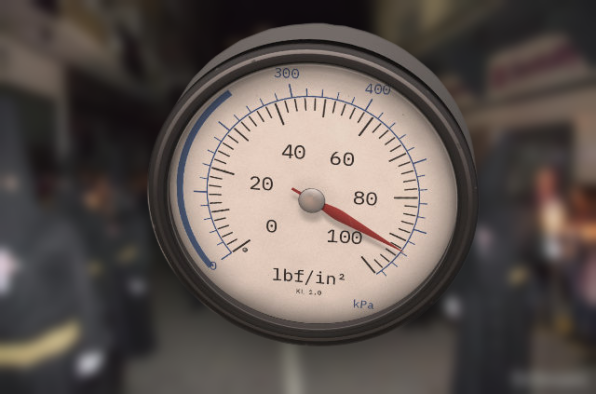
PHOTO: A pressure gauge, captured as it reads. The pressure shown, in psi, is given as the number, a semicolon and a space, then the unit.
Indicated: 92; psi
